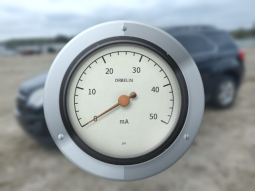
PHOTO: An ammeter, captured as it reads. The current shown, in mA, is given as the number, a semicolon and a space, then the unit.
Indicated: 0; mA
